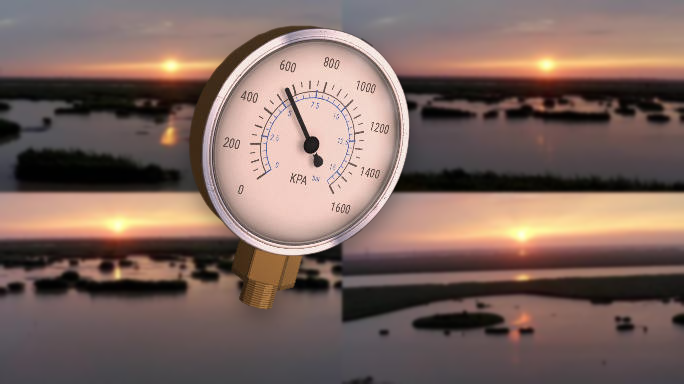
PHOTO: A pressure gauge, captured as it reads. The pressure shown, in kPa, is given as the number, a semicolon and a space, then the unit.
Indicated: 550; kPa
